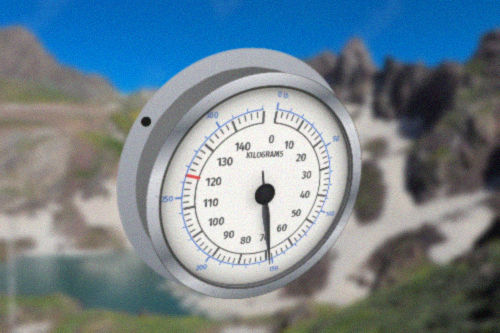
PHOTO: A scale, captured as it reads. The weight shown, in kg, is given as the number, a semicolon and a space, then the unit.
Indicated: 70; kg
